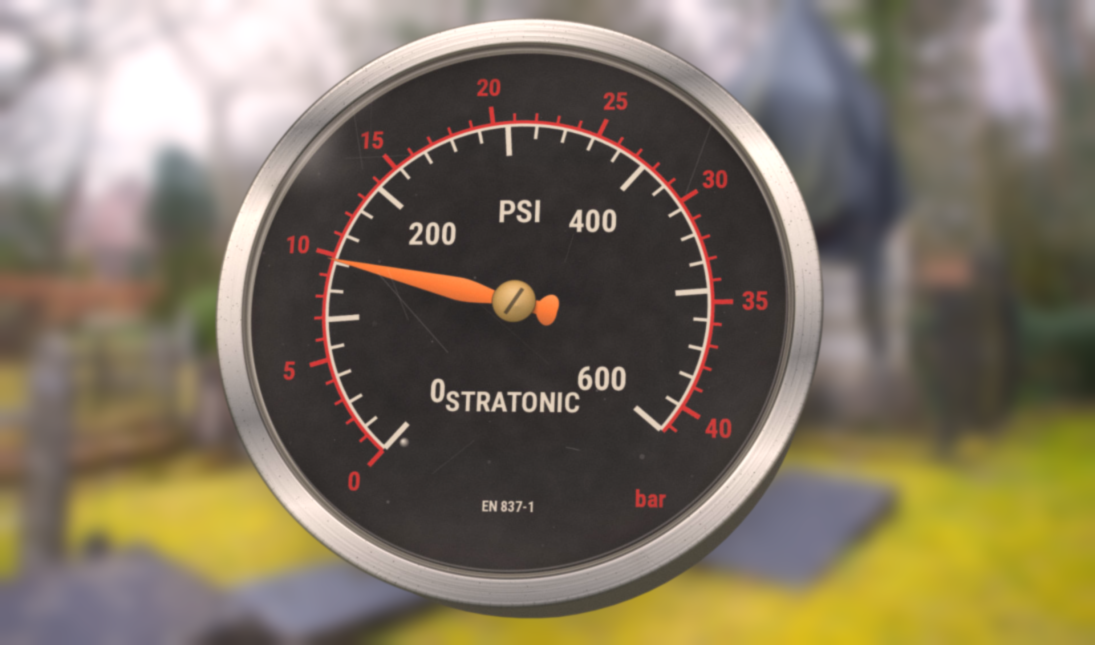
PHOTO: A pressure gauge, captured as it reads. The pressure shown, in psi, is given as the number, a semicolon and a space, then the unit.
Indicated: 140; psi
